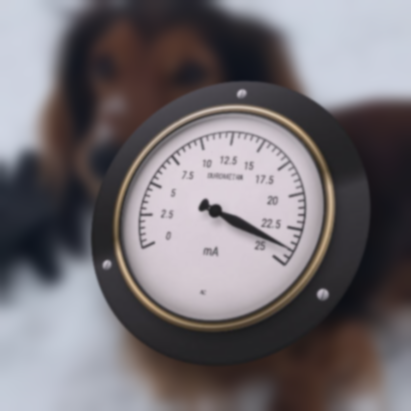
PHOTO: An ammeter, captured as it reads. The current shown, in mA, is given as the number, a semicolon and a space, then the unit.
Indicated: 24; mA
